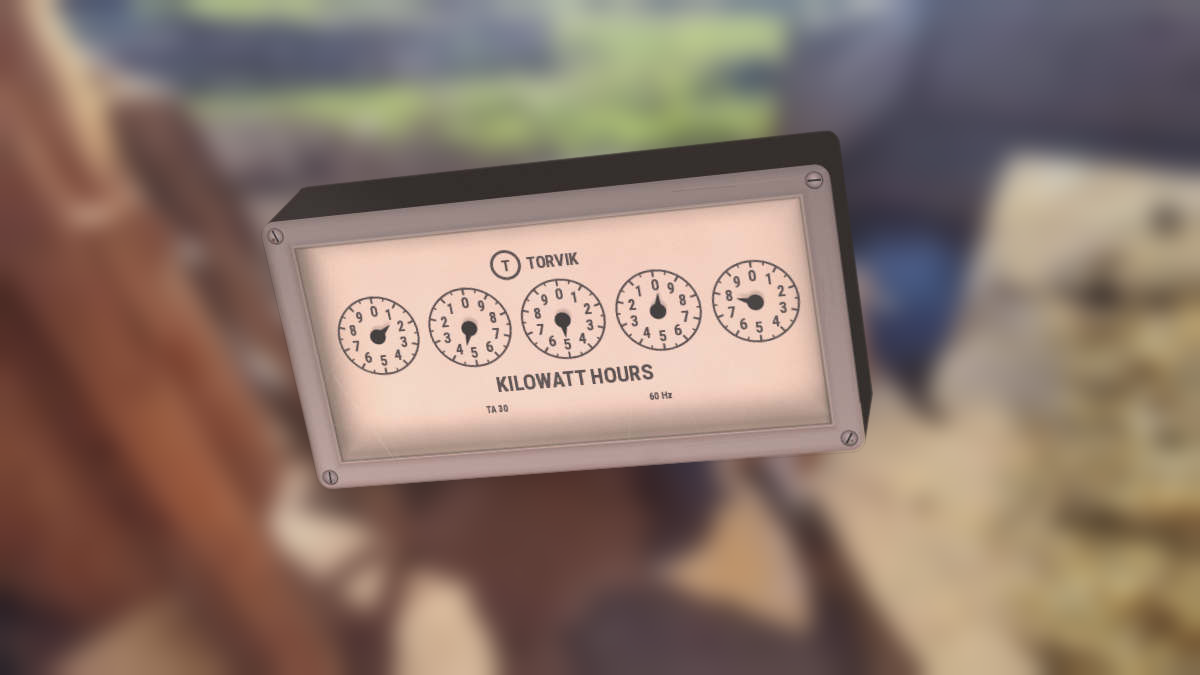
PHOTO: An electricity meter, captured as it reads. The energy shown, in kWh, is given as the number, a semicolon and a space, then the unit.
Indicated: 14498; kWh
